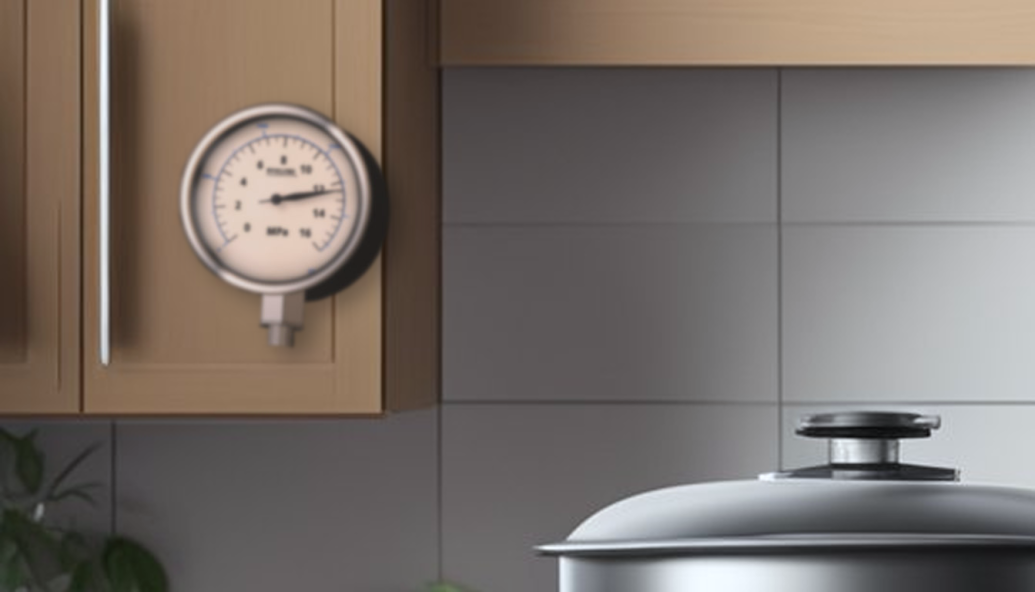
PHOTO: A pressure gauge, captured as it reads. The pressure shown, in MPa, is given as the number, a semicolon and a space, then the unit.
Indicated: 12.5; MPa
